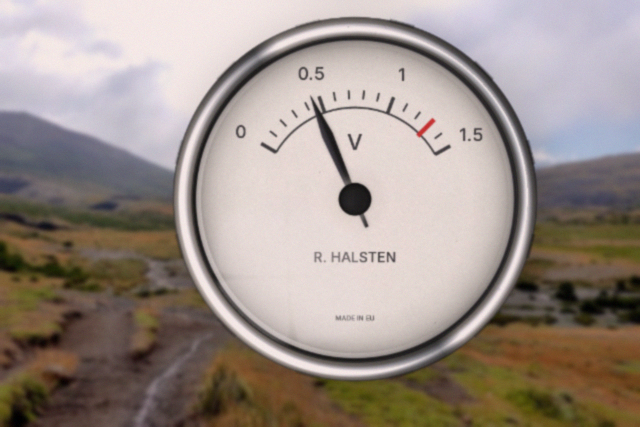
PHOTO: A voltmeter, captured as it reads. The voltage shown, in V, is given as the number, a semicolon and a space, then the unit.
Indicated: 0.45; V
